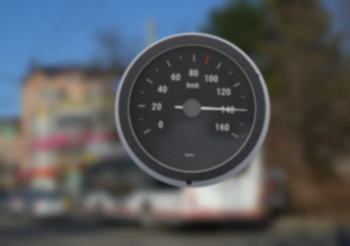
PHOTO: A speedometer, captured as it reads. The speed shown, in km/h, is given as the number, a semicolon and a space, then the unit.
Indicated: 140; km/h
